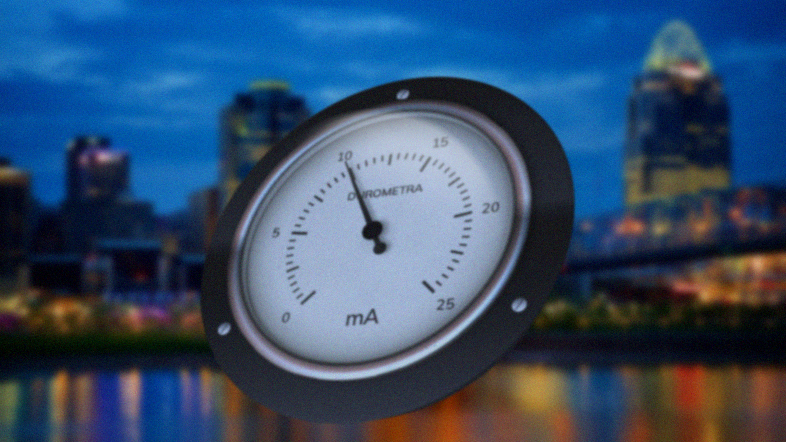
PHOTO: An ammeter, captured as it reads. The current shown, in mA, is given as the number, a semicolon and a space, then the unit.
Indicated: 10; mA
